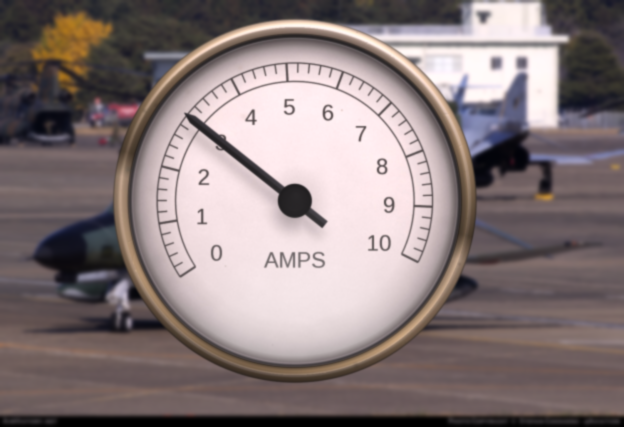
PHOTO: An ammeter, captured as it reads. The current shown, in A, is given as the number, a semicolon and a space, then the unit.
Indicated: 3; A
